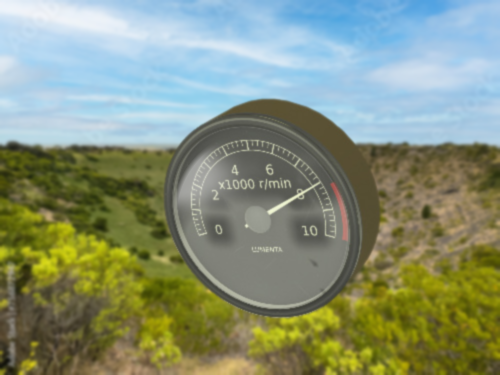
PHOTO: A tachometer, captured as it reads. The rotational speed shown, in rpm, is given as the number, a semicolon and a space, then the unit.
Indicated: 8000; rpm
